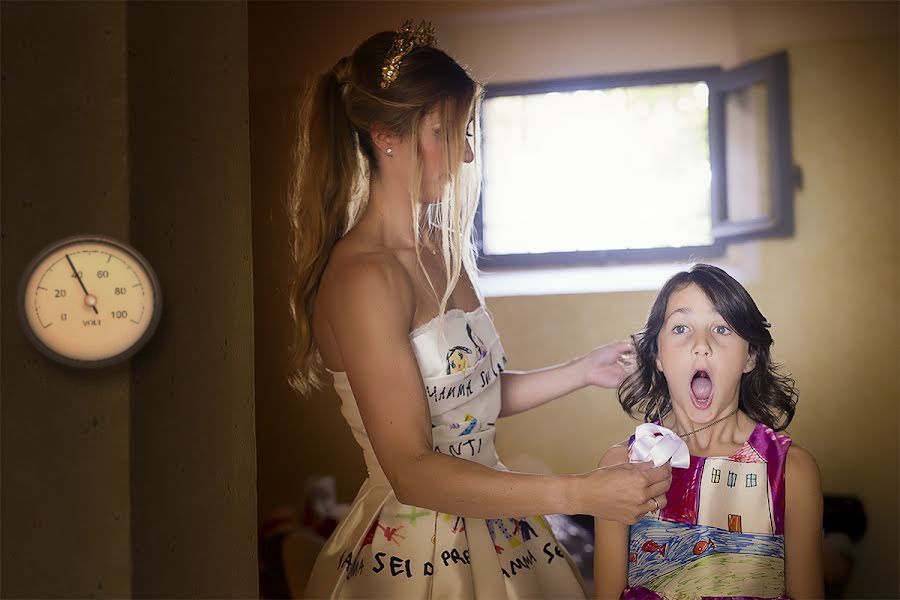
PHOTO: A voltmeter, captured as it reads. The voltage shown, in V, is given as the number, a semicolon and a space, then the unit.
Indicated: 40; V
